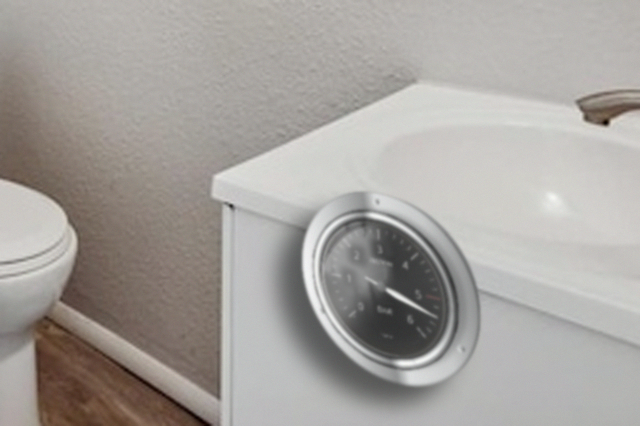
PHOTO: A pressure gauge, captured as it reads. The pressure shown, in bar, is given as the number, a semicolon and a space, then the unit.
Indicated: 5.4; bar
